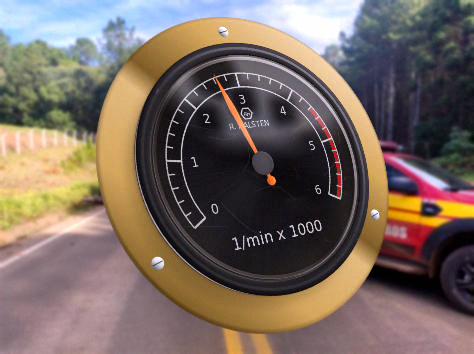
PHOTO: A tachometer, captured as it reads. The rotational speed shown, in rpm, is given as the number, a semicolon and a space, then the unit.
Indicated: 2600; rpm
